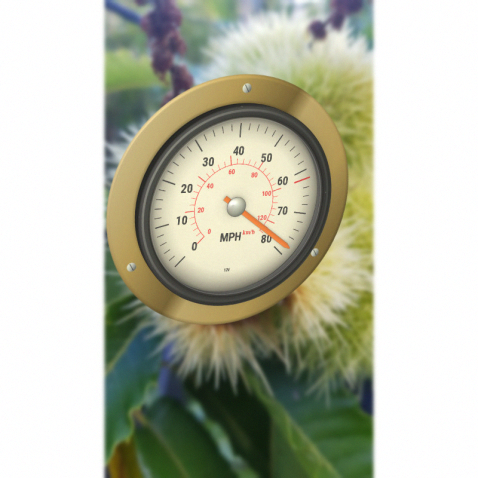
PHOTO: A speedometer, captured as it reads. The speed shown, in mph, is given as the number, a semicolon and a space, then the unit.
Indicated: 78; mph
